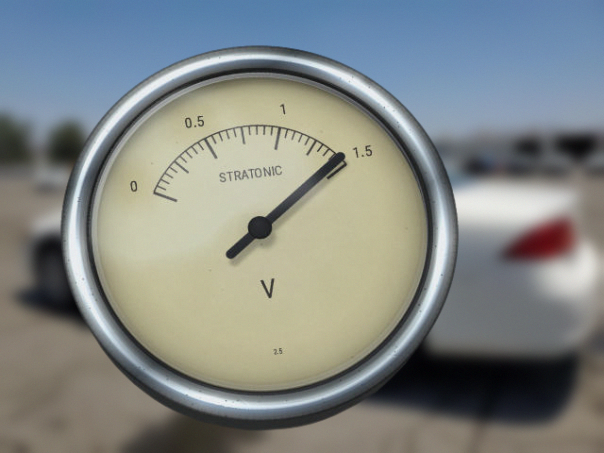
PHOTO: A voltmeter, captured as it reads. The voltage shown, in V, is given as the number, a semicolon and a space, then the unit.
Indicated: 1.45; V
